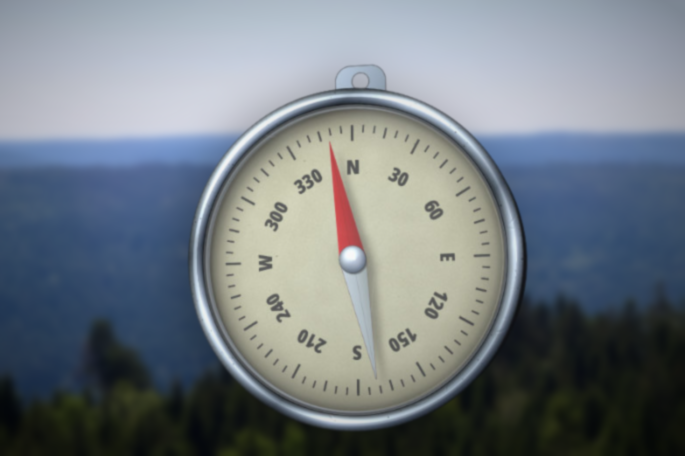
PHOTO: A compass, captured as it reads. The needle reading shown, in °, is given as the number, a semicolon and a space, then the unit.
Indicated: 350; °
